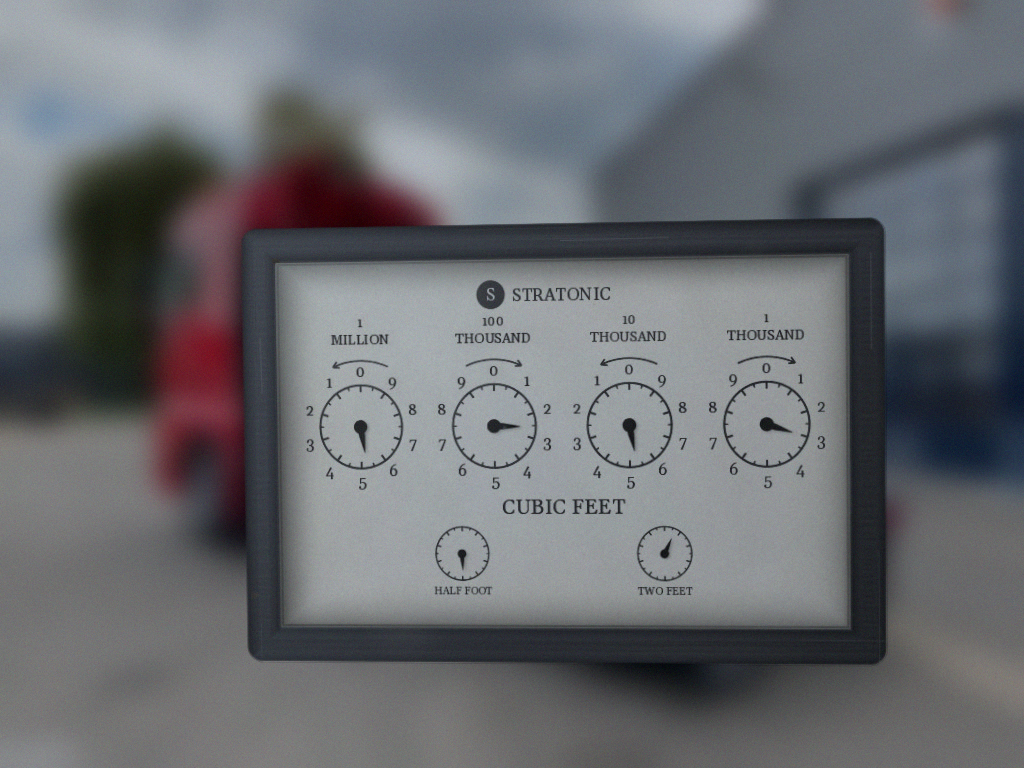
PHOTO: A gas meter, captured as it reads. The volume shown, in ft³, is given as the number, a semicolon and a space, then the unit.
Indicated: 525300; ft³
